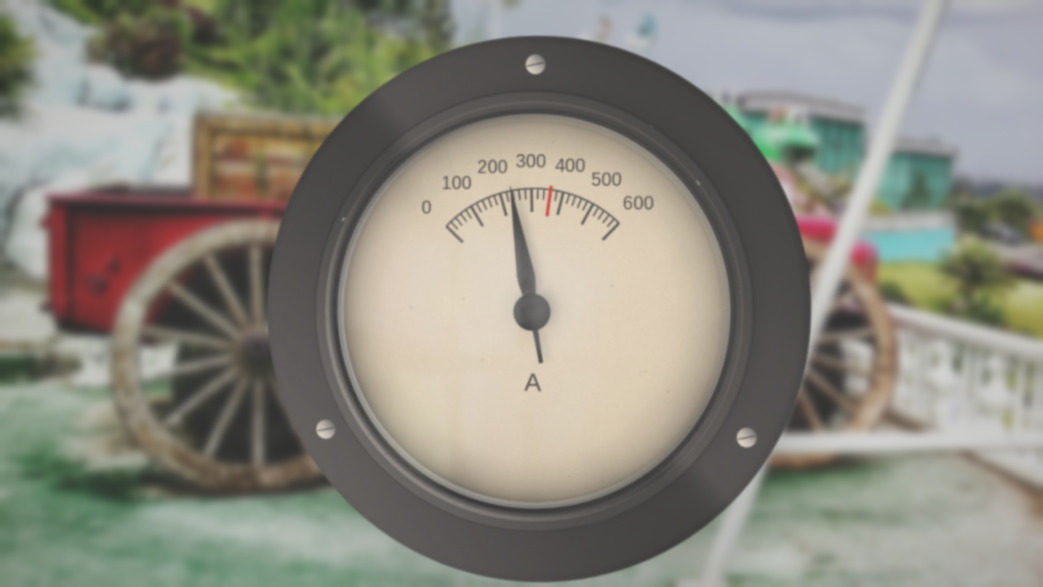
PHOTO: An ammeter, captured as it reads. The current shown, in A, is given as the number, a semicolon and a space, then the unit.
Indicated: 240; A
